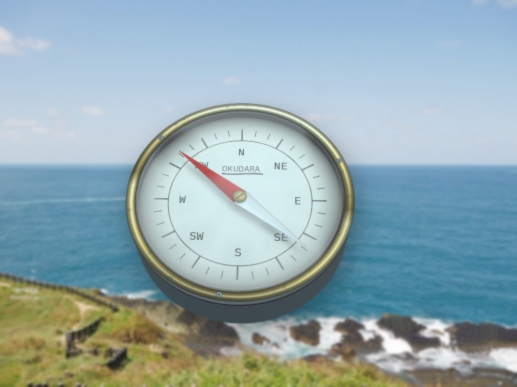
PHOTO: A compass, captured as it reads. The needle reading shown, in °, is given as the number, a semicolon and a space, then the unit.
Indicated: 310; °
